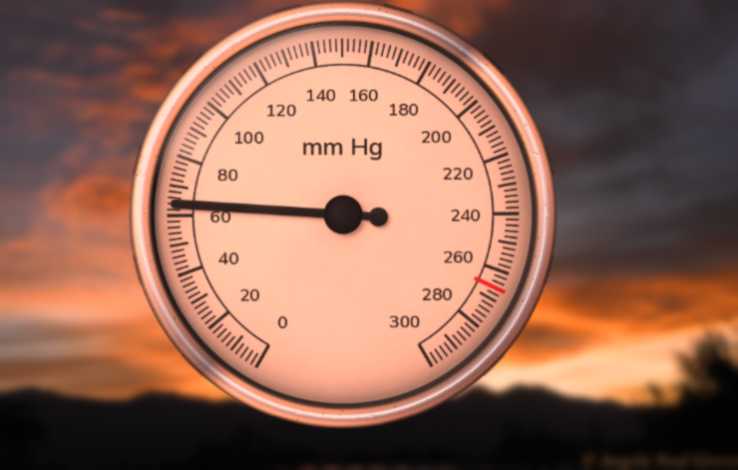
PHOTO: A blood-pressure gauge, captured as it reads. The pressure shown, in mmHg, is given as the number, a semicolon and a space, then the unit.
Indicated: 64; mmHg
